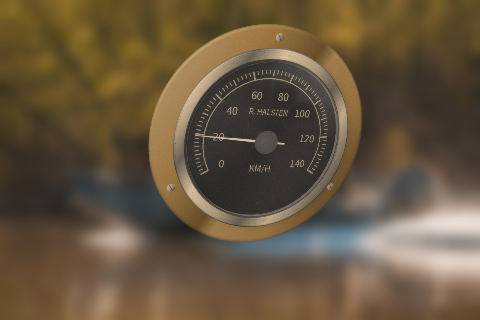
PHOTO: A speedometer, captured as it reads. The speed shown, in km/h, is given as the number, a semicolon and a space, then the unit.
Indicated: 20; km/h
